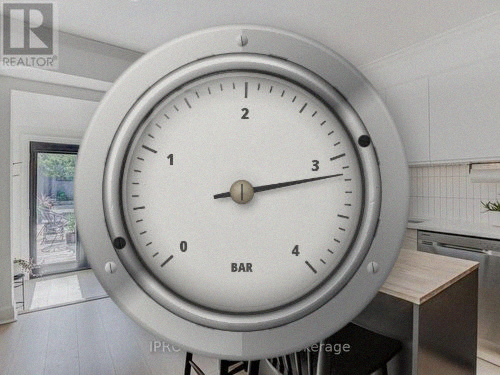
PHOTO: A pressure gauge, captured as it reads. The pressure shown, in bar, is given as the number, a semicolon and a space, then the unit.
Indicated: 3.15; bar
